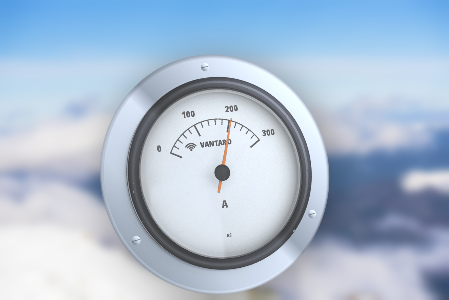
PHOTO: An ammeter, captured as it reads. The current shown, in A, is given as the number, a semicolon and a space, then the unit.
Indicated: 200; A
